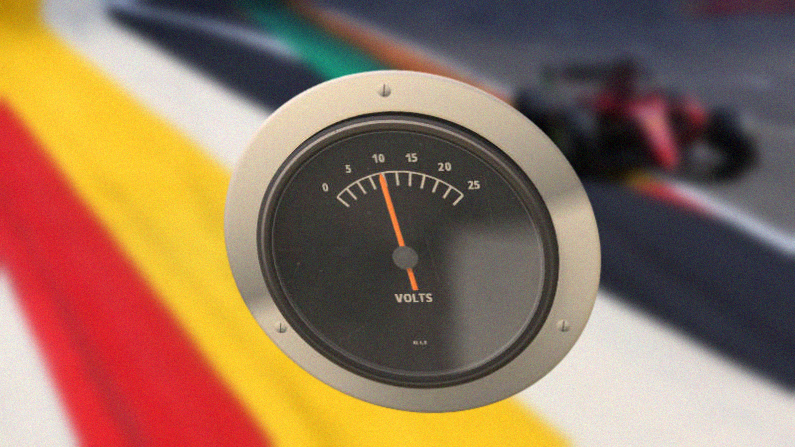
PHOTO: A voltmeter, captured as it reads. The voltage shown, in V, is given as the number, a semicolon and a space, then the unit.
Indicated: 10; V
